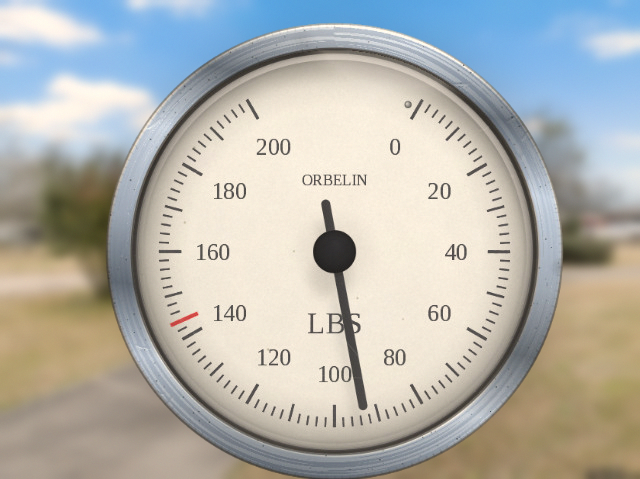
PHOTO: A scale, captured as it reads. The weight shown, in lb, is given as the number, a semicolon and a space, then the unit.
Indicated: 93; lb
